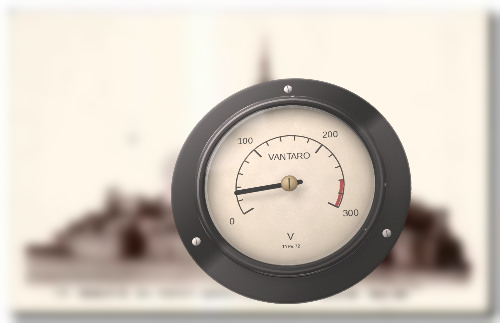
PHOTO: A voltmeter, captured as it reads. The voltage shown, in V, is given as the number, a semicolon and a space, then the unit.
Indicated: 30; V
